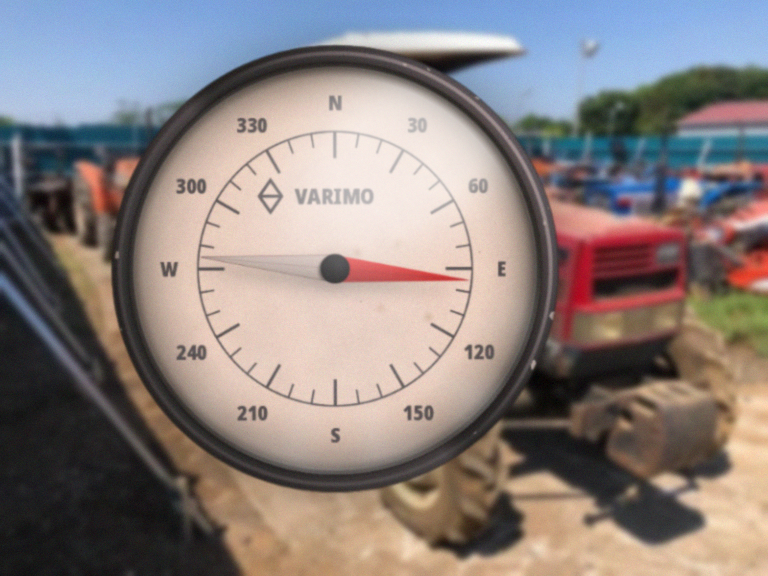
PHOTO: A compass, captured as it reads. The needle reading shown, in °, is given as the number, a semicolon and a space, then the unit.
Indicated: 95; °
